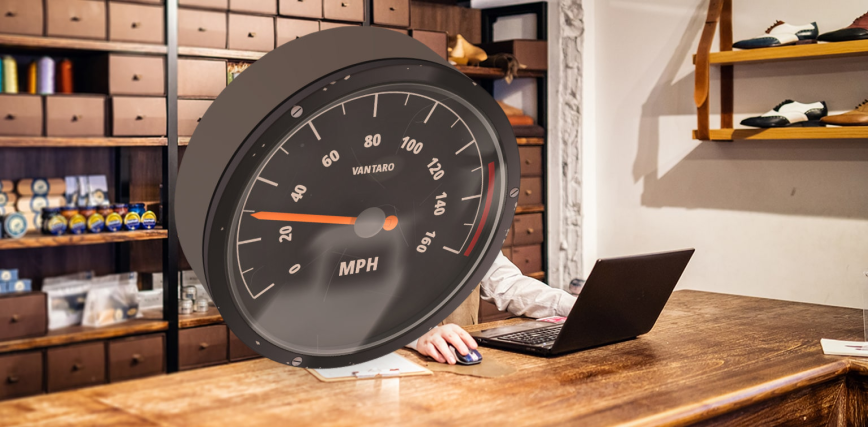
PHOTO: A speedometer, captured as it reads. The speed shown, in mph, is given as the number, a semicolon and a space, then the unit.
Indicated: 30; mph
